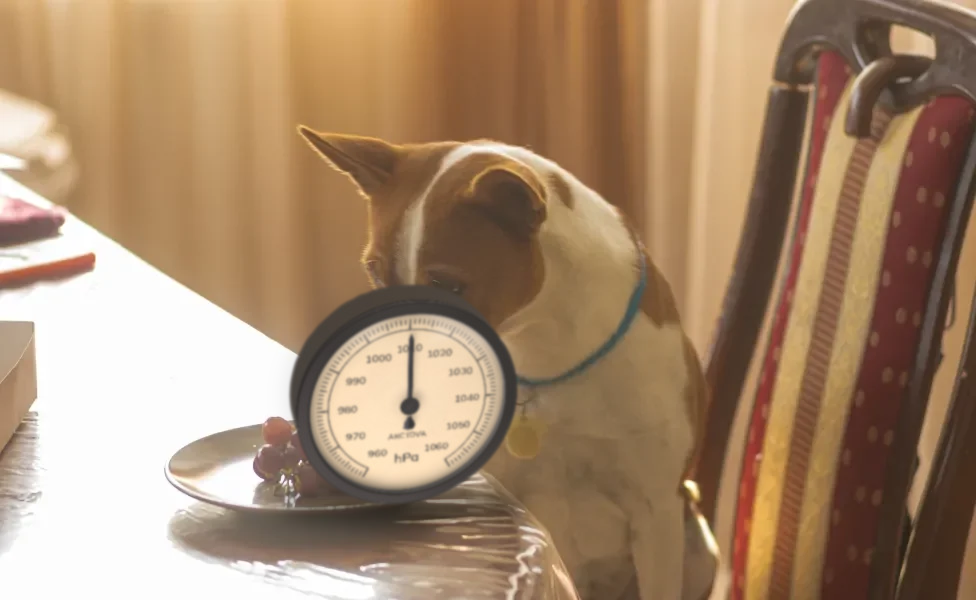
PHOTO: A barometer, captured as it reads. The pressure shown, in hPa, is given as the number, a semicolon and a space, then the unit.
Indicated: 1010; hPa
